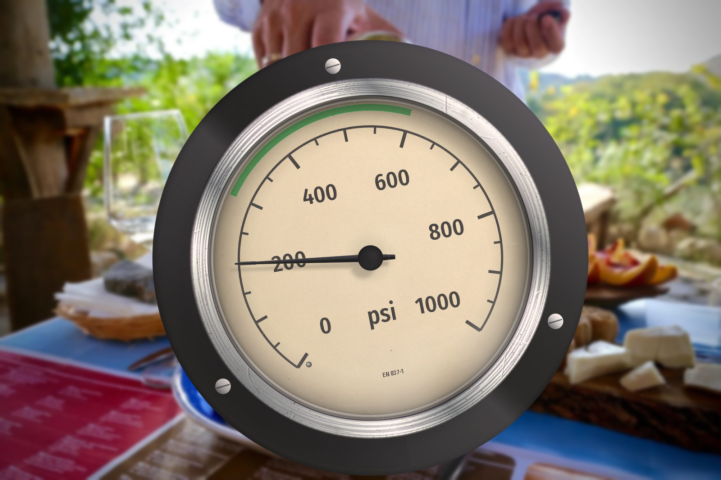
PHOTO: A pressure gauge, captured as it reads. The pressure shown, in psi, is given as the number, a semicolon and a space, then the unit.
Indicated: 200; psi
